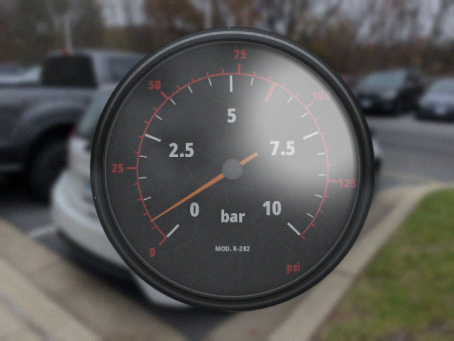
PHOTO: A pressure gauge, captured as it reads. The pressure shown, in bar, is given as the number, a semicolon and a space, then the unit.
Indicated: 0.5; bar
